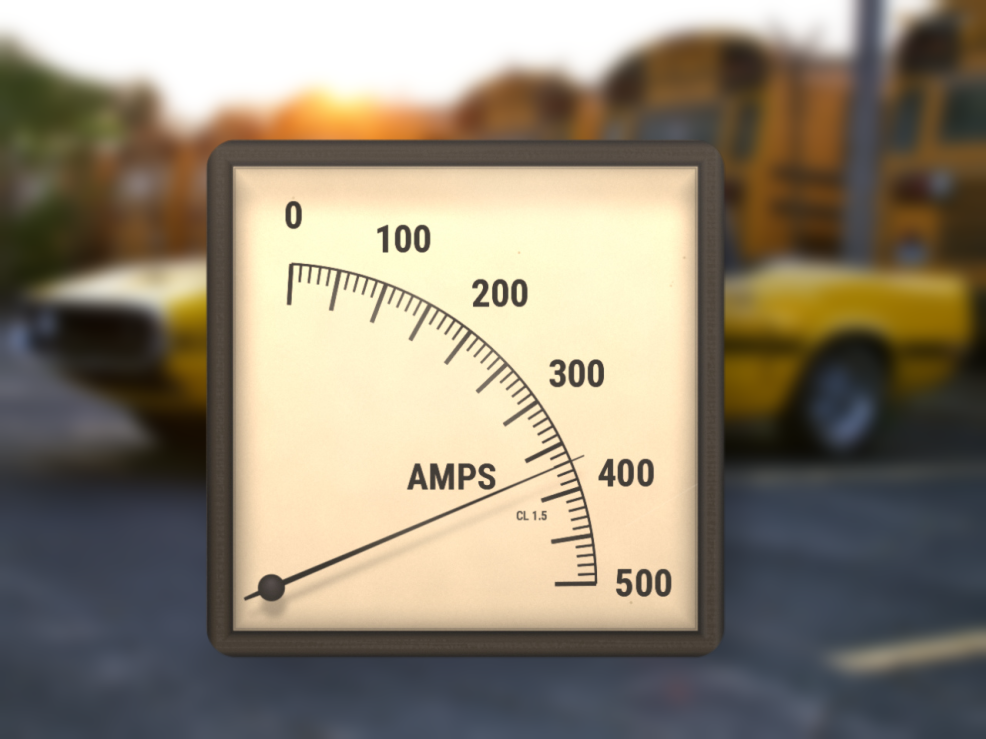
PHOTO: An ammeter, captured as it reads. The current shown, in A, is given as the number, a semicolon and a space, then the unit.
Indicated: 370; A
